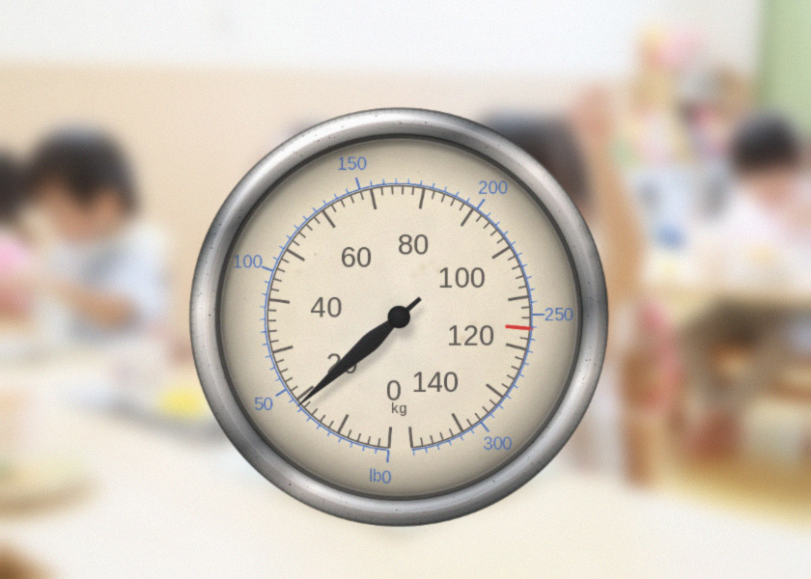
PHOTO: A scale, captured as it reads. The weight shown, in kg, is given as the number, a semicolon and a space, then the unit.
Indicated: 19; kg
